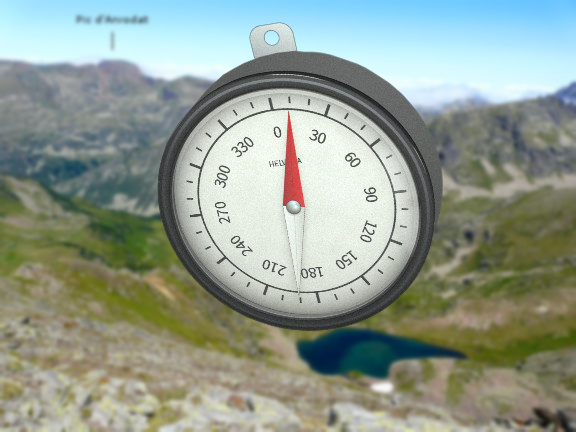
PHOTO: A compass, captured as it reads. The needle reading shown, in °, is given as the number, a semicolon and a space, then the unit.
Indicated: 10; °
